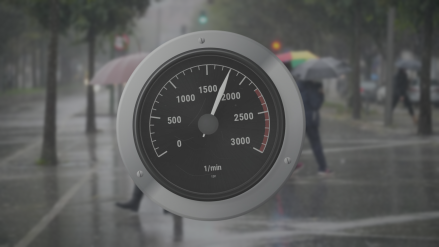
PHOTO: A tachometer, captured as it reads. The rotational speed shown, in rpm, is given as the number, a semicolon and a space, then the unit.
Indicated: 1800; rpm
